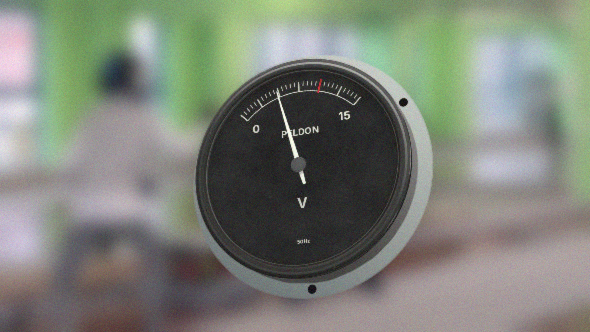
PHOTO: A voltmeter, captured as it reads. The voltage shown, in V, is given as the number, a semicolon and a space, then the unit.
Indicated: 5; V
